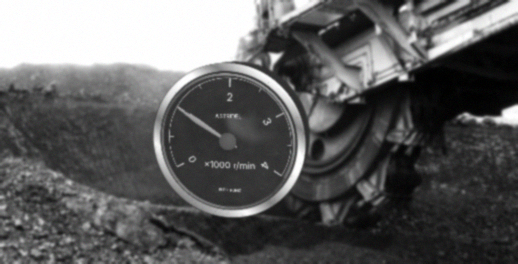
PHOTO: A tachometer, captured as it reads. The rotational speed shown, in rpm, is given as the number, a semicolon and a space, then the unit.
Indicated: 1000; rpm
